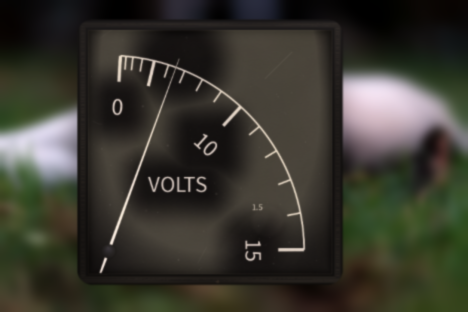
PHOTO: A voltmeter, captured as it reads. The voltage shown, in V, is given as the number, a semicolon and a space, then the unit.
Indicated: 6.5; V
